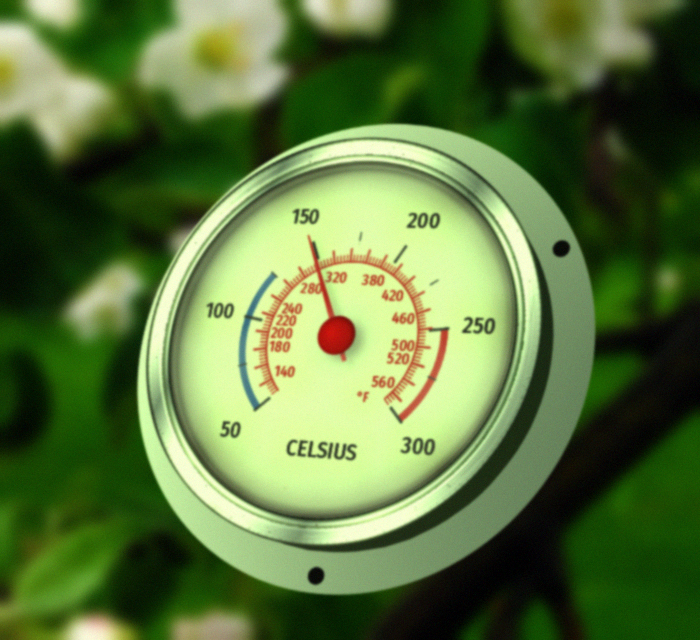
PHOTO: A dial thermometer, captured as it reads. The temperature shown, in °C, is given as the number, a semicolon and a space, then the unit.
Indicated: 150; °C
